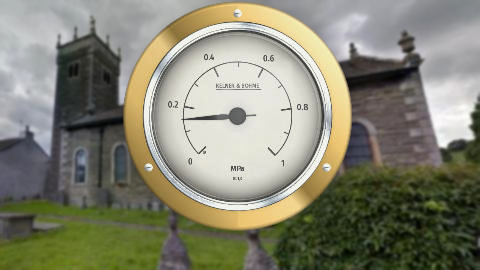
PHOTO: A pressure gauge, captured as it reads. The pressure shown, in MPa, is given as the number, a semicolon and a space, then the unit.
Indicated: 0.15; MPa
